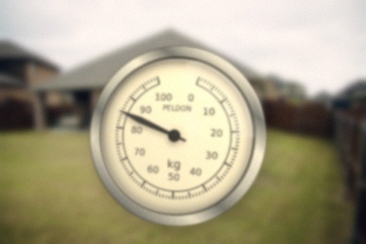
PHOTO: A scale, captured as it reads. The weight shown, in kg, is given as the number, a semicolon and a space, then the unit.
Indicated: 85; kg
